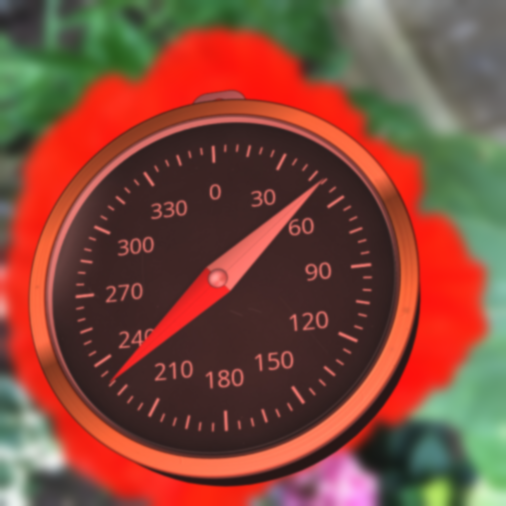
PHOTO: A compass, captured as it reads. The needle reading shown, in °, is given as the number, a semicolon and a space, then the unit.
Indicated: 230; °
